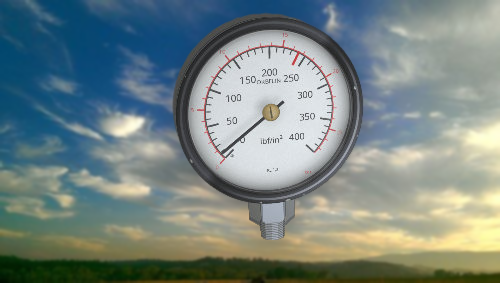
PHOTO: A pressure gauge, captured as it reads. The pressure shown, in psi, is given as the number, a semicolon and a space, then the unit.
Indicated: 10; psi
